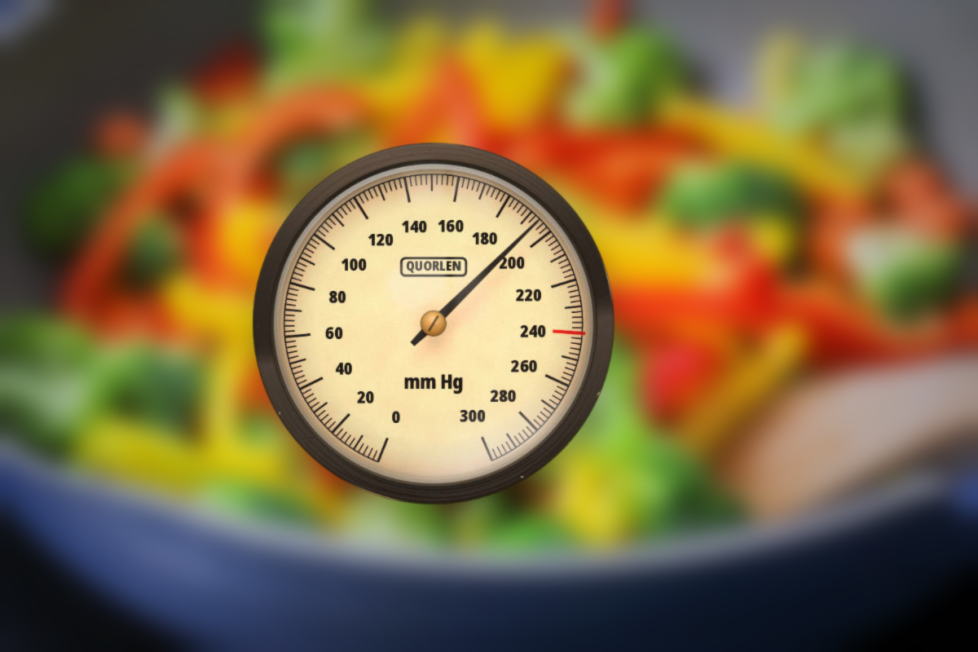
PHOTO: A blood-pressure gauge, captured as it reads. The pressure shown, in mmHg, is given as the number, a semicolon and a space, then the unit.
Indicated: 194; mmHg
